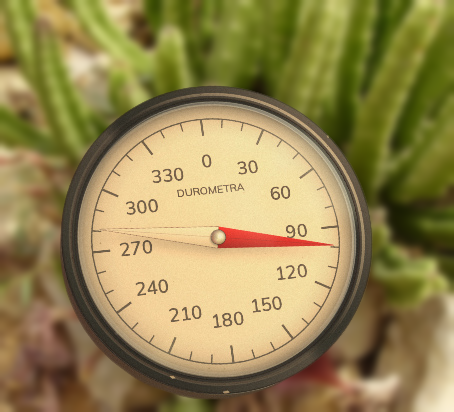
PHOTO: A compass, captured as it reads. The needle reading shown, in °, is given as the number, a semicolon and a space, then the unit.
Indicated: 100; °
